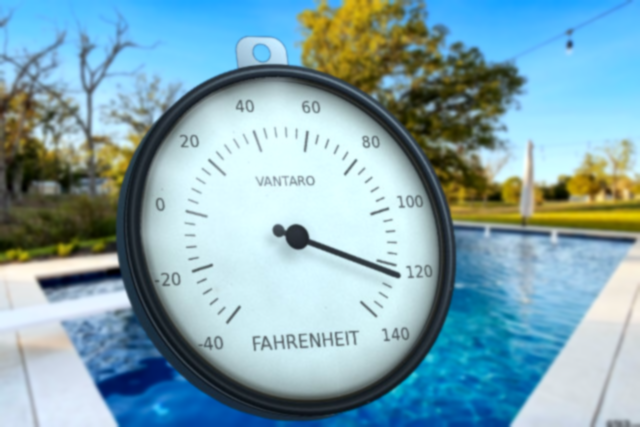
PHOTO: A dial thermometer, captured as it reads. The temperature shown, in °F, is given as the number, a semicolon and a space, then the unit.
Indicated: 124; °F
